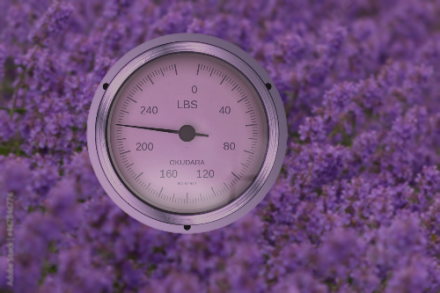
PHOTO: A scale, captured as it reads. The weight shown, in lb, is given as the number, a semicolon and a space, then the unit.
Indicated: 220; lb
